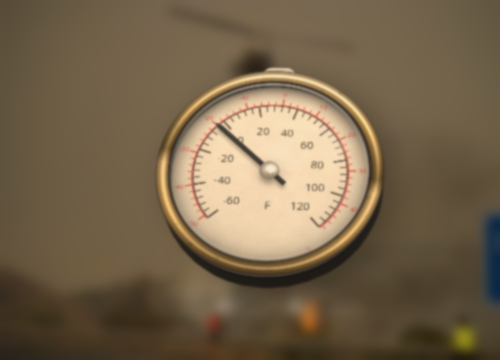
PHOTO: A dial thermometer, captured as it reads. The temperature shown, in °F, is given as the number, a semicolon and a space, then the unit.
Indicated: -4; °F
